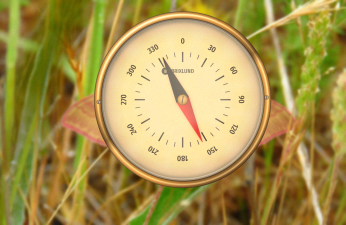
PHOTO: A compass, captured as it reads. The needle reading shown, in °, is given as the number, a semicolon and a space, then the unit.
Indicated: 155; °
